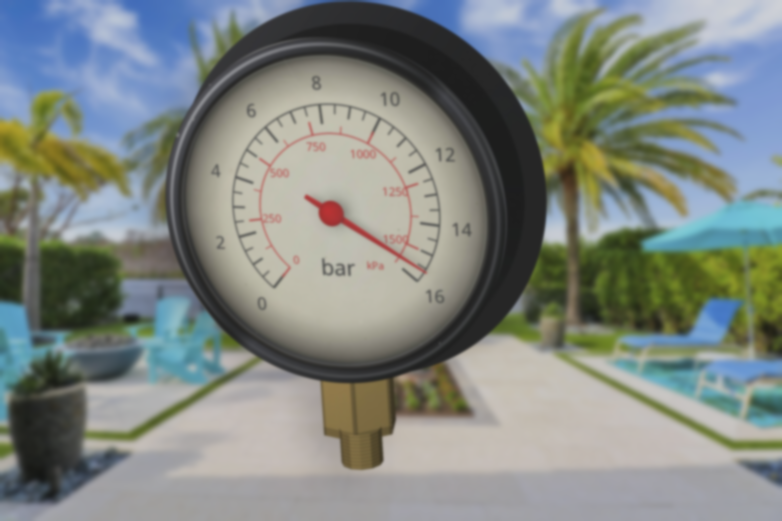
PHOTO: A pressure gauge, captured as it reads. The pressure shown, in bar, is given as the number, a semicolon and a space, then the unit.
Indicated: 15.5; bar
